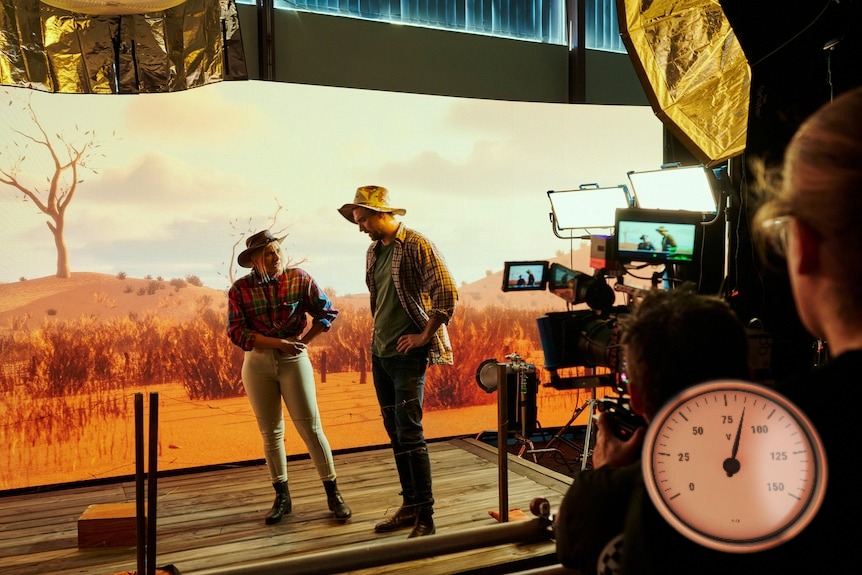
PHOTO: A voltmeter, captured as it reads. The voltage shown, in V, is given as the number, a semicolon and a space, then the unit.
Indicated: 85; V
